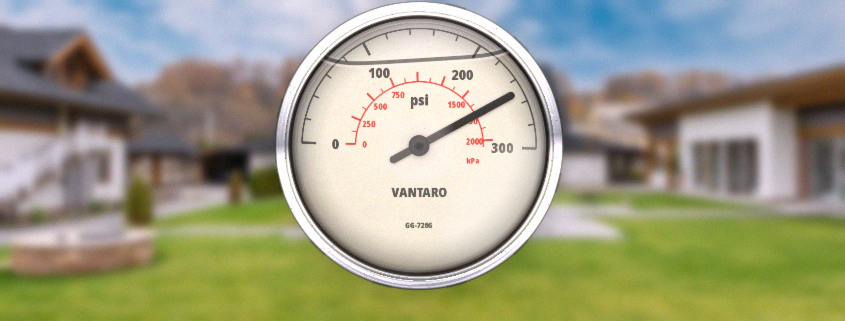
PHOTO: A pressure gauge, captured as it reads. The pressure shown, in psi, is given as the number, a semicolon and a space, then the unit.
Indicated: 250; psi
